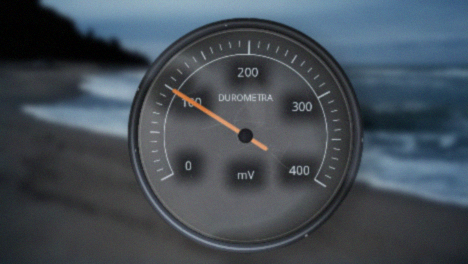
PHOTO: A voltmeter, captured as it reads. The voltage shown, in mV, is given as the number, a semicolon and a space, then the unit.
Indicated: 100; mV
